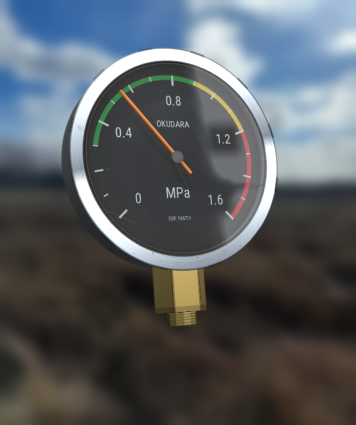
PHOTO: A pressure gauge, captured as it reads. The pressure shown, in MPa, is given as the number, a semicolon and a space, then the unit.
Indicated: 0.55; MPa
